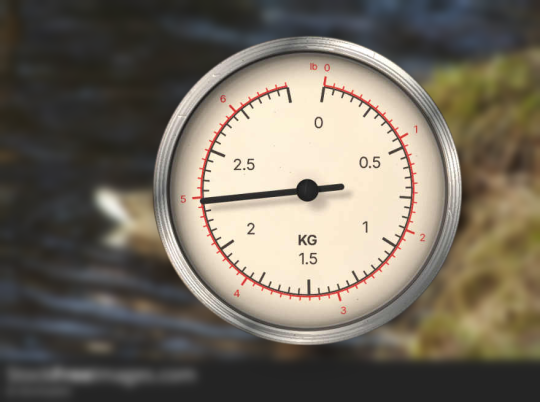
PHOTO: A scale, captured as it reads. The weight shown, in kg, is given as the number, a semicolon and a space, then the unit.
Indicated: 2.25; kg
